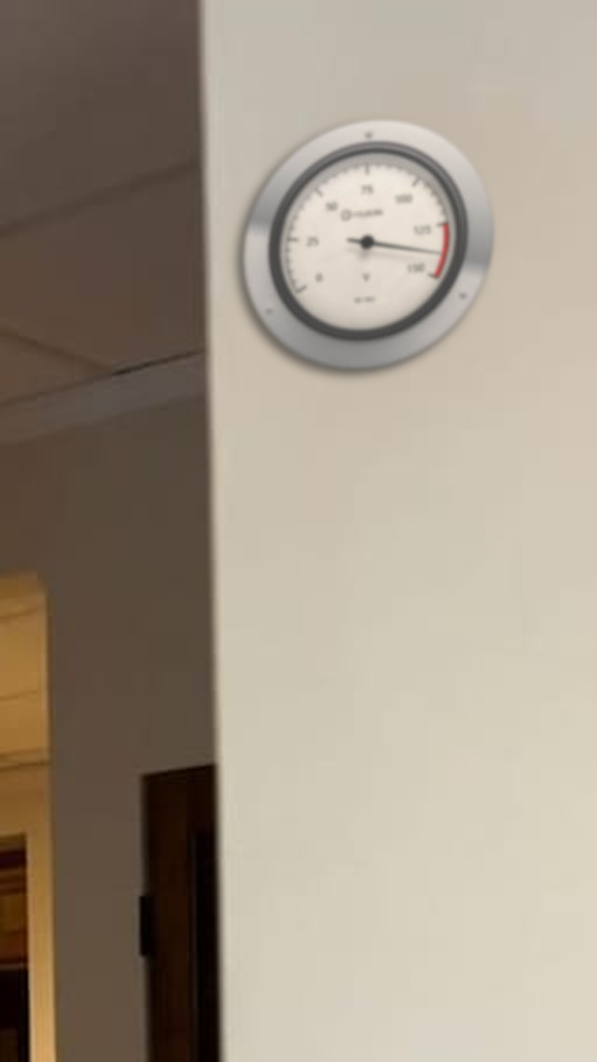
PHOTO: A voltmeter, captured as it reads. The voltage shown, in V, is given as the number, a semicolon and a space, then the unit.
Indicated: 140; V
